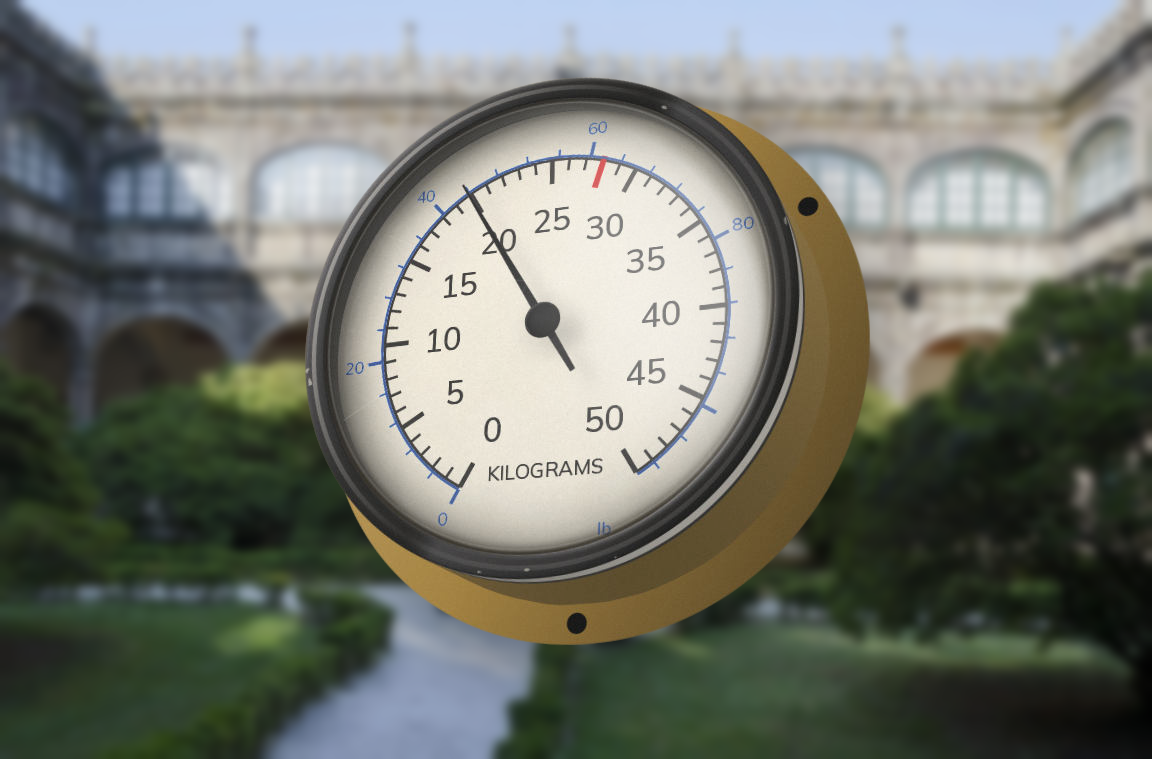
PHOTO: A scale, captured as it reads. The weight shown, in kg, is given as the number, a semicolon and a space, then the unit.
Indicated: 20; kg
